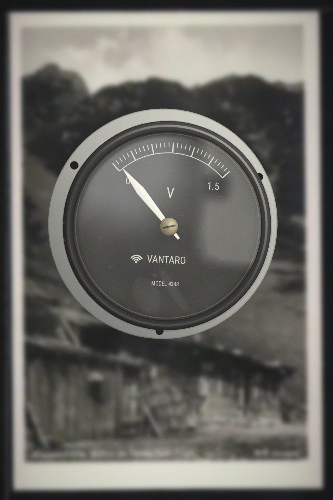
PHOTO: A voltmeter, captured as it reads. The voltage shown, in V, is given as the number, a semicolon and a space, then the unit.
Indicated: 0.05; V
